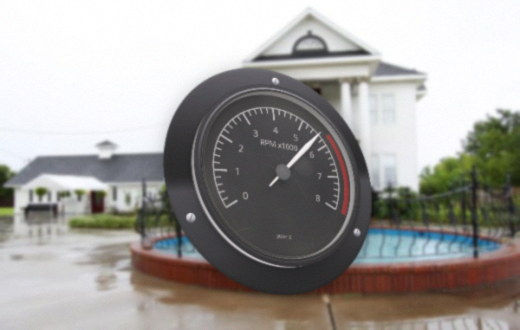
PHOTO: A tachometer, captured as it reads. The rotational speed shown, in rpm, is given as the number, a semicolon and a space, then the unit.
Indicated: 5600; rpm
